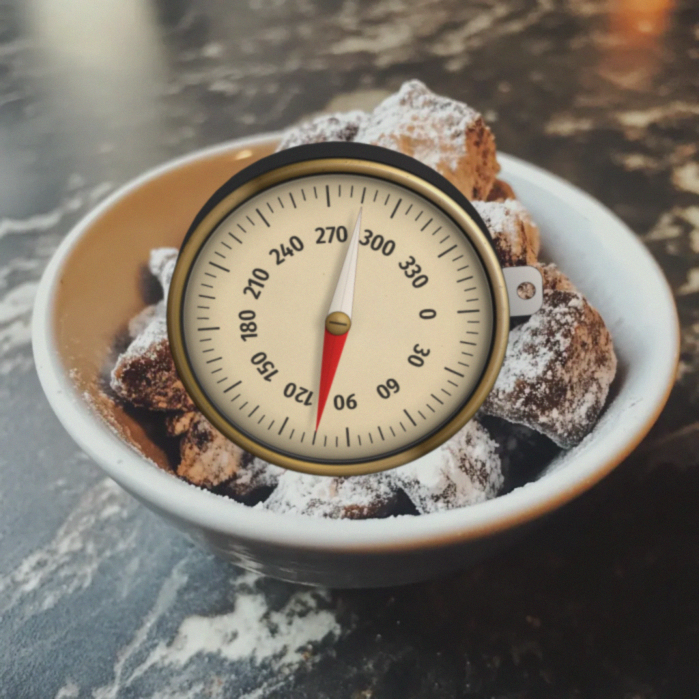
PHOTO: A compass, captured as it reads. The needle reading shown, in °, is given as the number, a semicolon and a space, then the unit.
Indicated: 105; °
